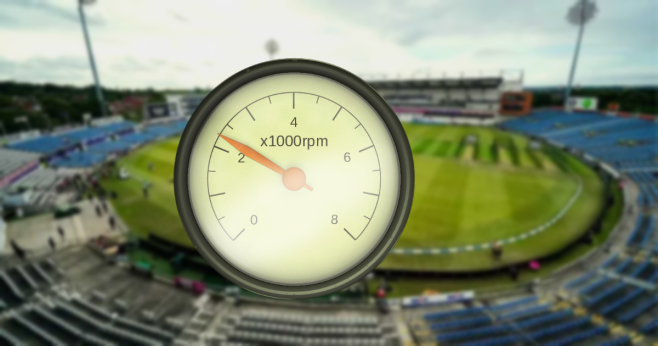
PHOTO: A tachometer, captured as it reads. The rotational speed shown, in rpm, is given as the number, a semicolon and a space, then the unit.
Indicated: 2250; rpm
